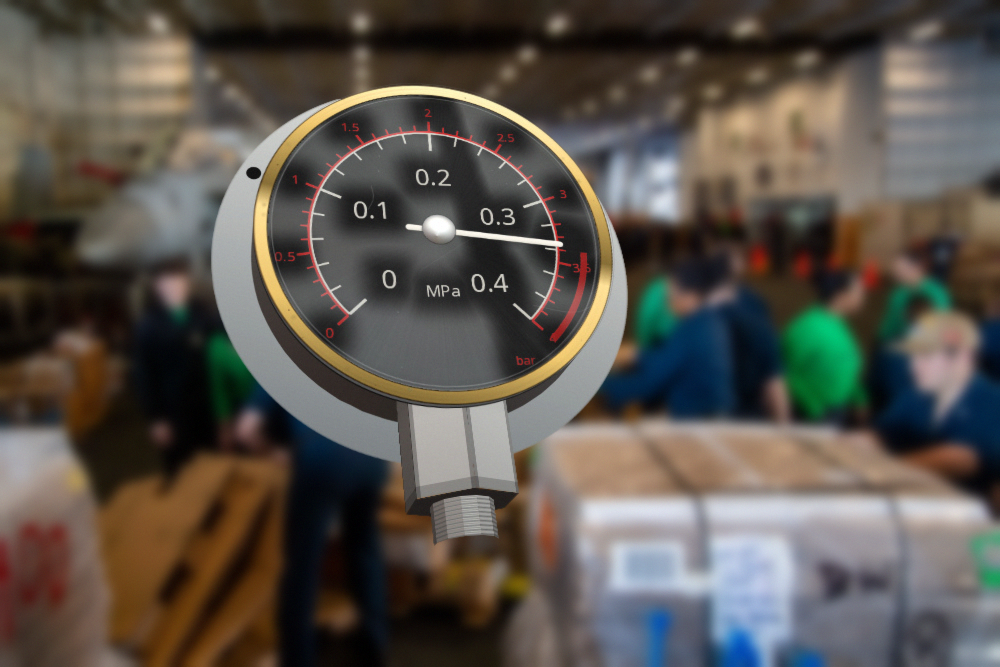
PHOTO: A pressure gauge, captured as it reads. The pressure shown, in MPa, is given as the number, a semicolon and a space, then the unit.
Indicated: 0.34; MPa
